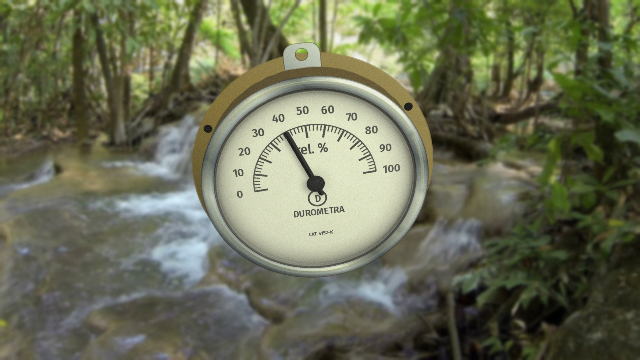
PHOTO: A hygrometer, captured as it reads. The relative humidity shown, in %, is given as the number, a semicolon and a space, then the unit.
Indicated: 40; %
